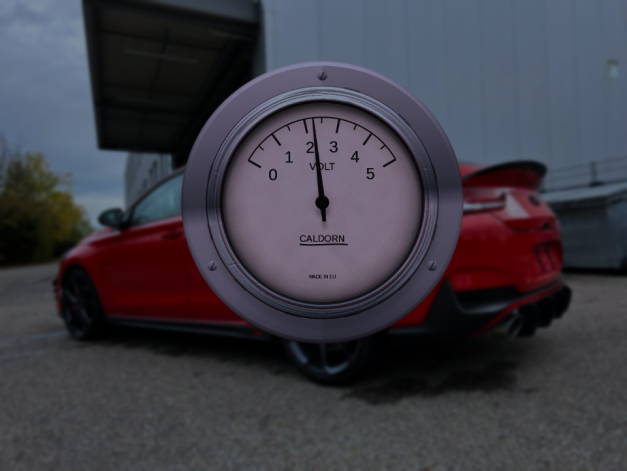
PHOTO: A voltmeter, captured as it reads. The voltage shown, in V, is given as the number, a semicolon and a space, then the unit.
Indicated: 2.25; V
